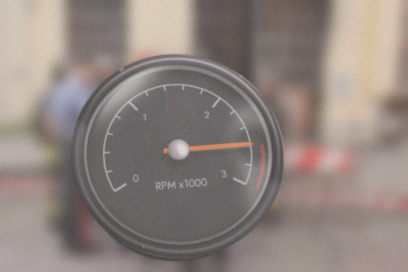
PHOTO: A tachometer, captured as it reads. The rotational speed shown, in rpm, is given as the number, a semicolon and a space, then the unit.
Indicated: 2600; rpm
